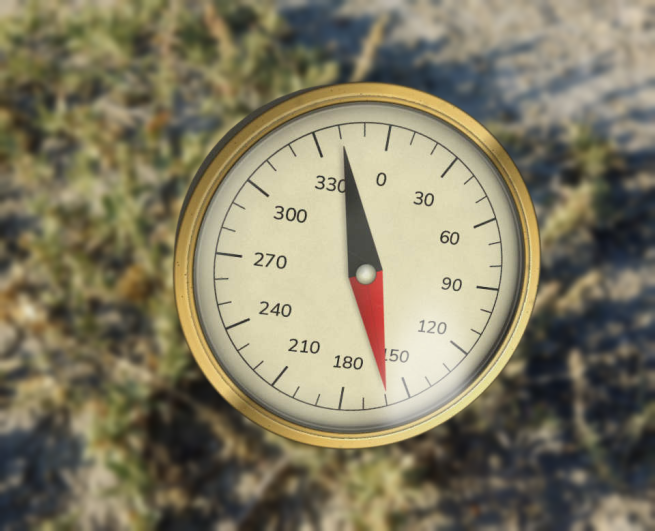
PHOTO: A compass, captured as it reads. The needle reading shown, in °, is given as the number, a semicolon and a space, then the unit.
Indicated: 160; °
